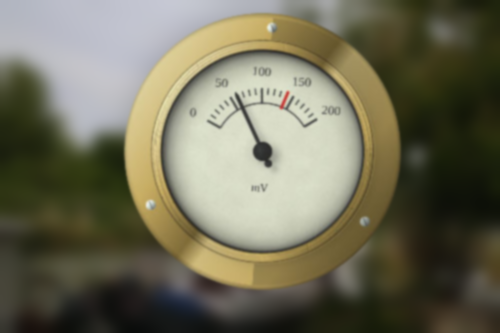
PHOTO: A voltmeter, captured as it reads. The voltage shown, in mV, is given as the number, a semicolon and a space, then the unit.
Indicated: 60; mV
